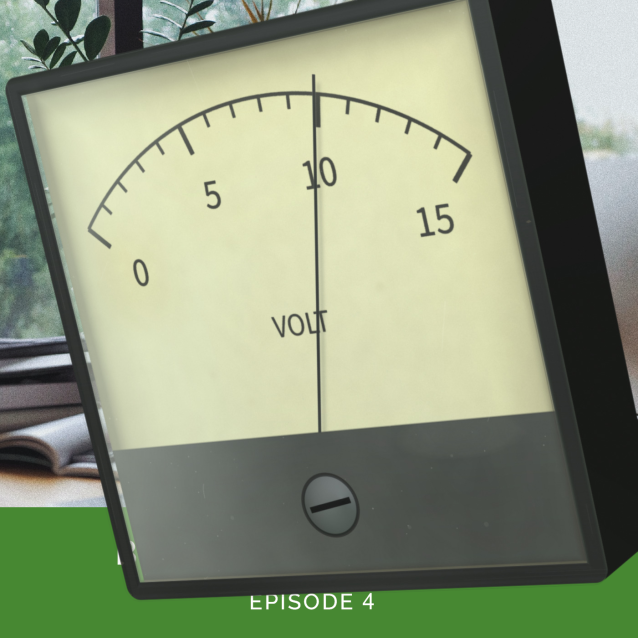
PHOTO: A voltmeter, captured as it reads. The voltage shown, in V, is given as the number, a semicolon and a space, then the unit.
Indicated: 10; V
